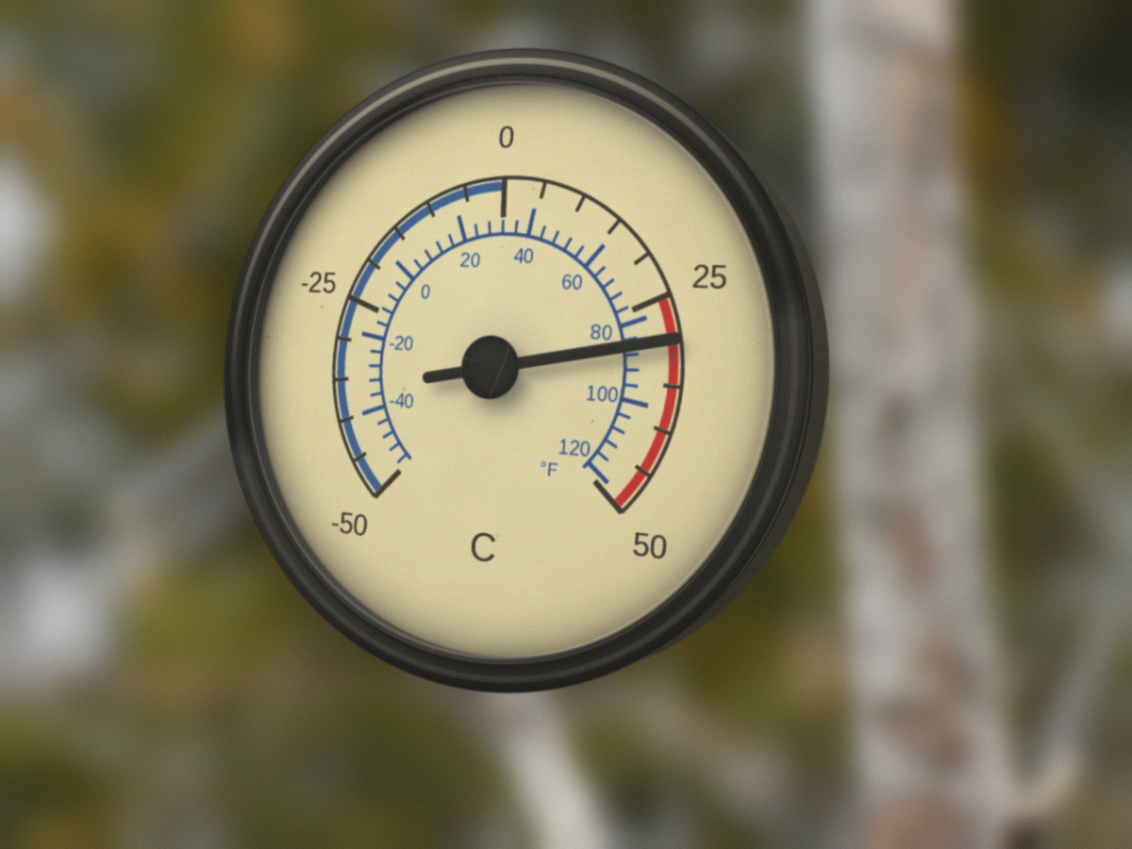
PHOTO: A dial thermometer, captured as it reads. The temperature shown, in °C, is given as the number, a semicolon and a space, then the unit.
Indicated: 30; °C
